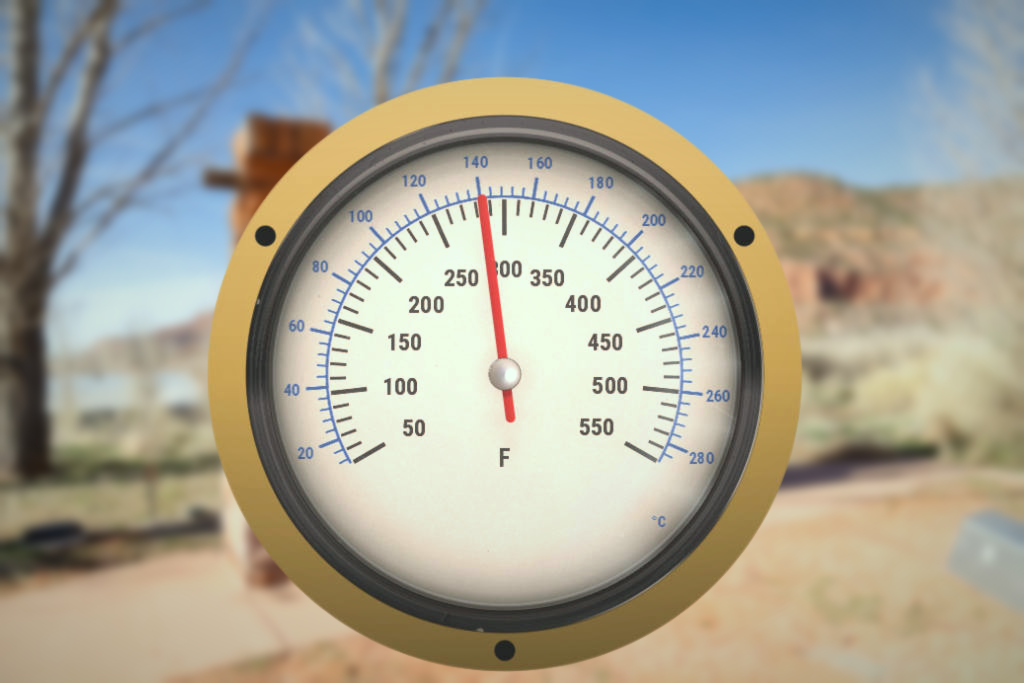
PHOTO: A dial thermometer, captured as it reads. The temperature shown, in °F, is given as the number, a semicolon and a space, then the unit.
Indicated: 285; °F
